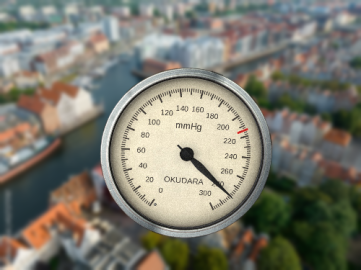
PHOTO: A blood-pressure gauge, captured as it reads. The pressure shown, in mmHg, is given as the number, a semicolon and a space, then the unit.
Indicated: 280; mmHg
